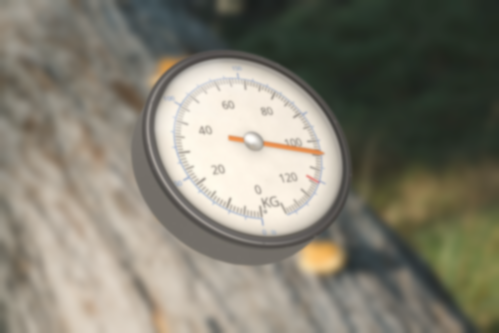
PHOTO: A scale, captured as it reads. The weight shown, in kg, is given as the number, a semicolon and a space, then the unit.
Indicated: 105; kg
